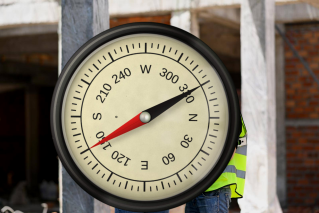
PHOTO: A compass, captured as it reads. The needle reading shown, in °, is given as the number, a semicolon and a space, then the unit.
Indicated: 150; °
